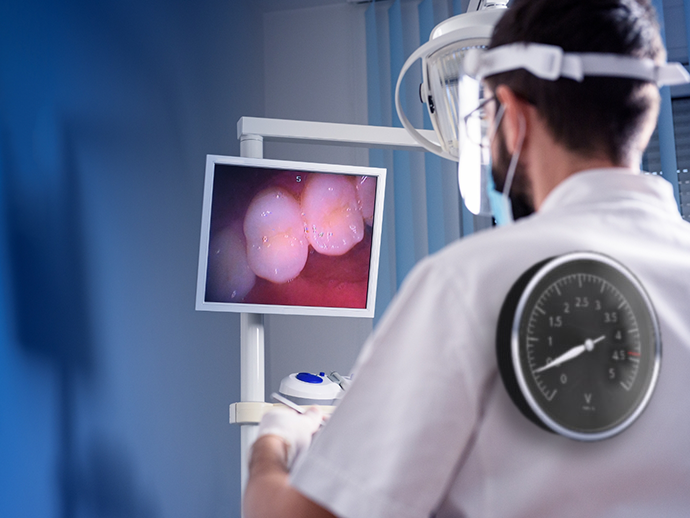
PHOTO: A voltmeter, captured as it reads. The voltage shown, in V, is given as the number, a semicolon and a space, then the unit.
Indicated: 0.5; V
